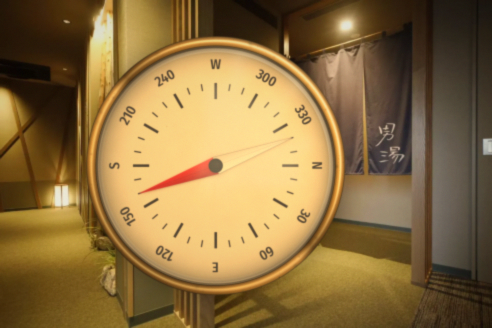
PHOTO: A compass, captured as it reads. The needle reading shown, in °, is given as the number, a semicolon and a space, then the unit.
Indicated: 160; °
